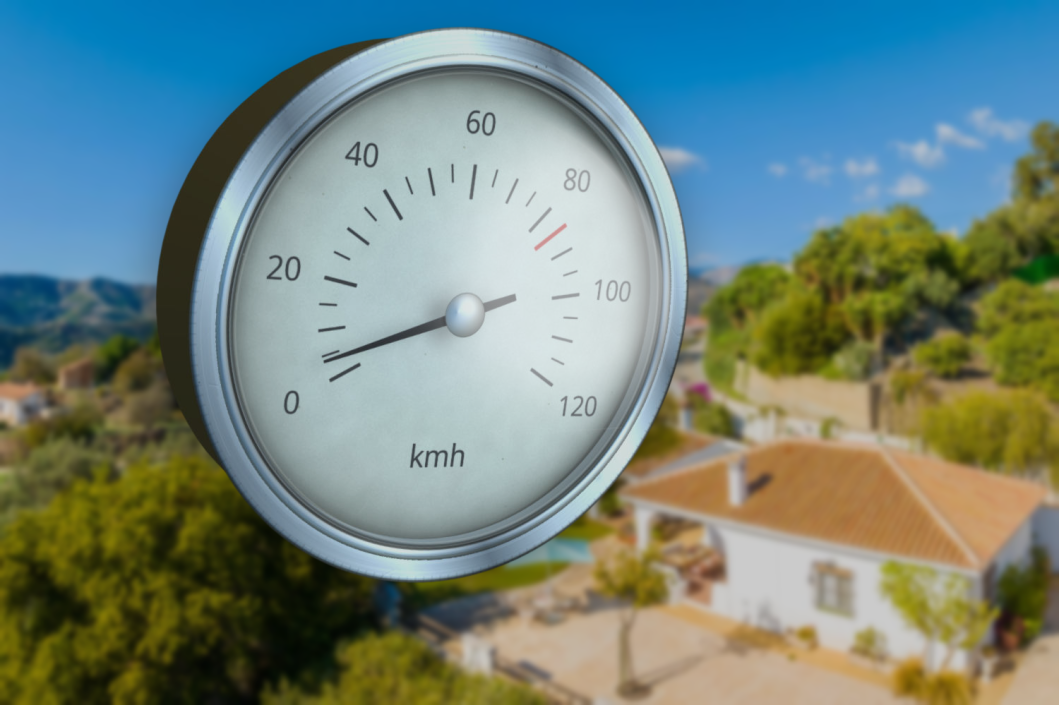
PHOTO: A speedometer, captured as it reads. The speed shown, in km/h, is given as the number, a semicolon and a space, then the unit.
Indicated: 5; km/h
